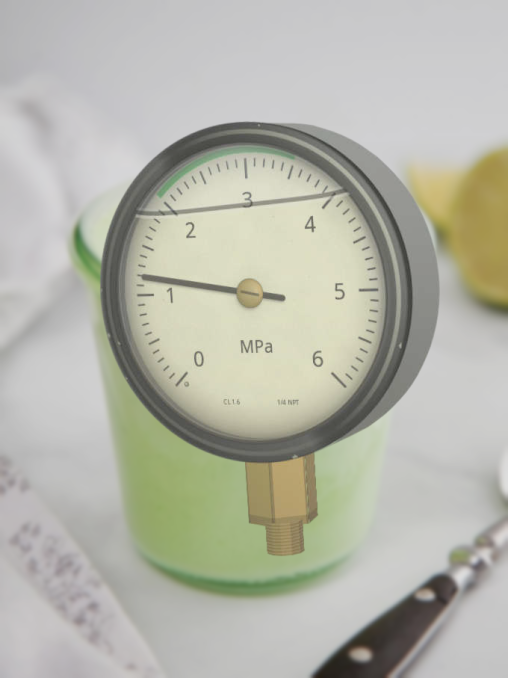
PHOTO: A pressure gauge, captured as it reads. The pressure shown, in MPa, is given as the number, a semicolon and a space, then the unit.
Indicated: 1.2; MPa
